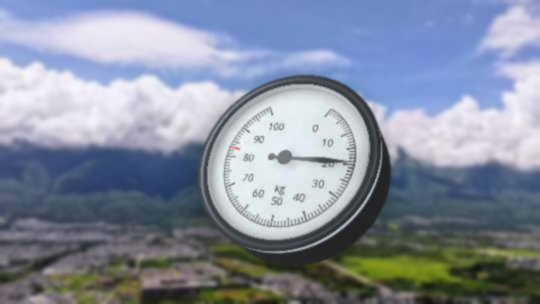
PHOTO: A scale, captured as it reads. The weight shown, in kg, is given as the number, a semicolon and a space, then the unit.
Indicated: 20; kg
